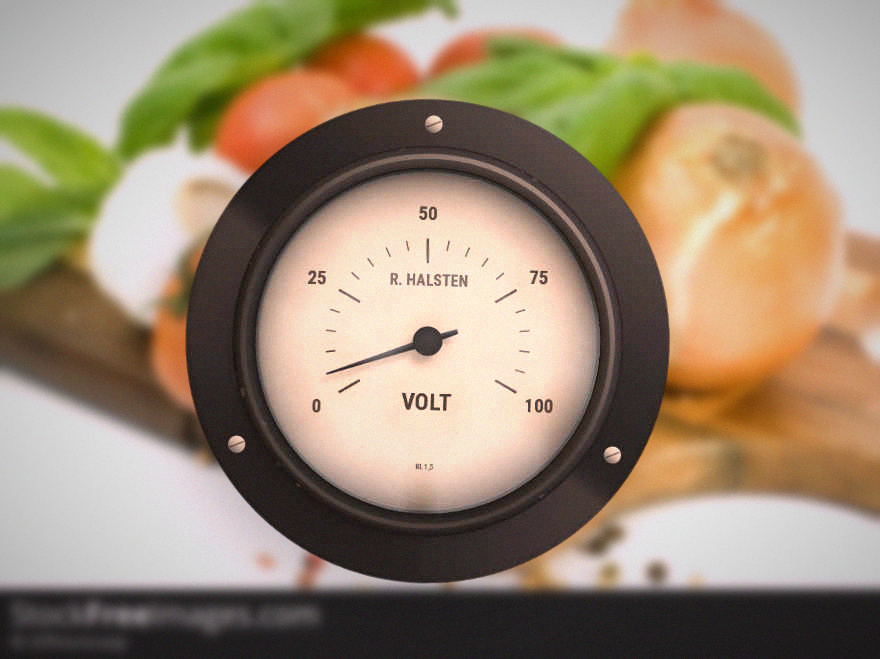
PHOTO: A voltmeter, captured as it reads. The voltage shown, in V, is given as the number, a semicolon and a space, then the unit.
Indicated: 5; V
